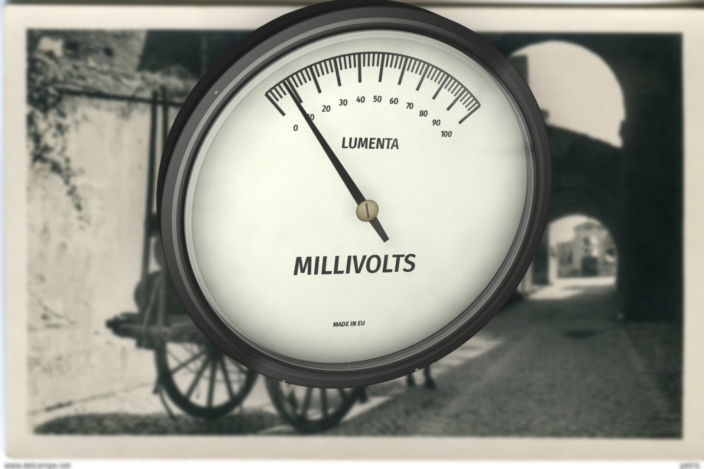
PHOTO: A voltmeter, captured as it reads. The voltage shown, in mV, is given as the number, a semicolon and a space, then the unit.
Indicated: 8; mV
